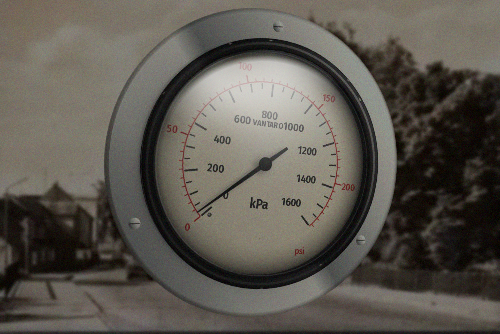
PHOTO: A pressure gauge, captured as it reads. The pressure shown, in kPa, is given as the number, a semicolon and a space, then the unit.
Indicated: 25; kPa
